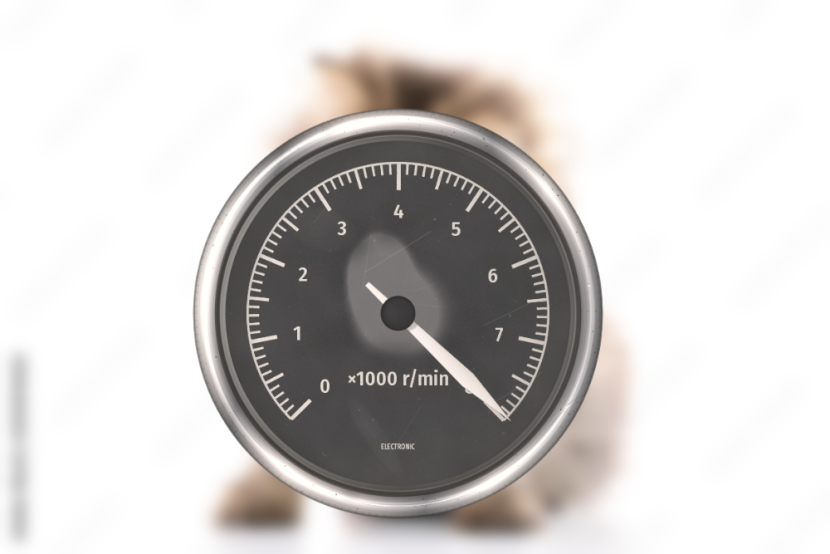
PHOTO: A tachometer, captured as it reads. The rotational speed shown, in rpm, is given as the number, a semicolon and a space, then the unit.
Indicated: 7950; rpm
